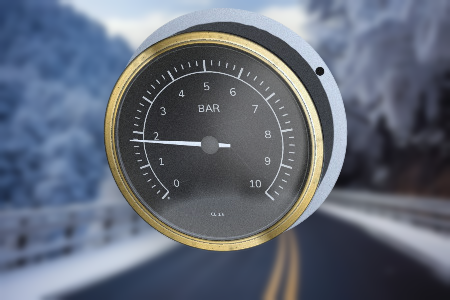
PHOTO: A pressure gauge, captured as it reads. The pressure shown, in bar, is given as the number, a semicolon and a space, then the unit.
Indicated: 1.8; bar
